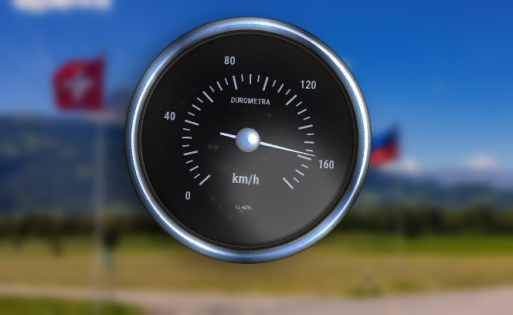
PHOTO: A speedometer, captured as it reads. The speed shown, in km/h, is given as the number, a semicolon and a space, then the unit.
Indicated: 157.5; km/h
